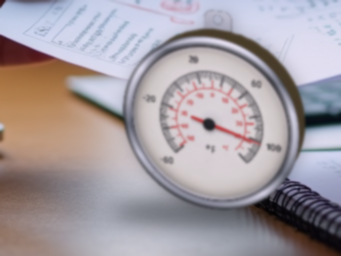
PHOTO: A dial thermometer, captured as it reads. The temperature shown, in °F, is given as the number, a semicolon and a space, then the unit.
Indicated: 100; °F
